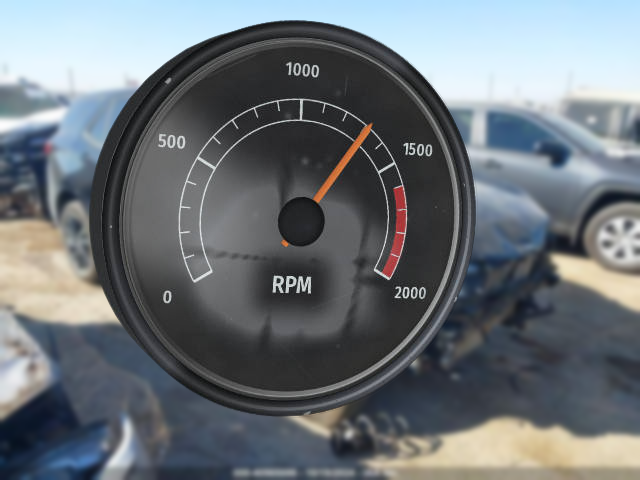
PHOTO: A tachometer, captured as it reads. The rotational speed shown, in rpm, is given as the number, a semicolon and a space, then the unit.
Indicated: 1300; rpm
